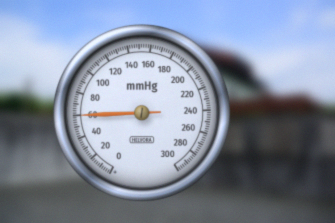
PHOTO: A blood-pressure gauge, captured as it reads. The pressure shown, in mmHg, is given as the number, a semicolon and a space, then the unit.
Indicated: 60; mmHg
